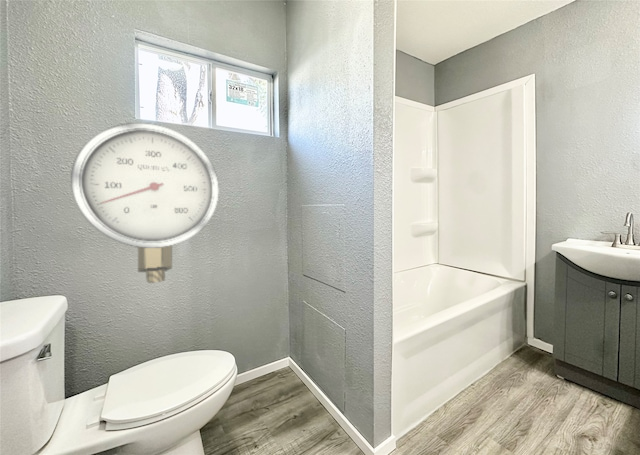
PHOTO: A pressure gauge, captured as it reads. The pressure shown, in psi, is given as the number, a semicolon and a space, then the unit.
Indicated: 50; psi
